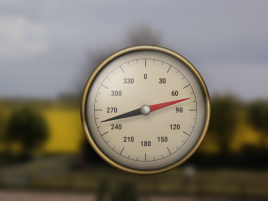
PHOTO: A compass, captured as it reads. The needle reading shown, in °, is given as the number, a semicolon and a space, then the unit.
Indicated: 75; °
